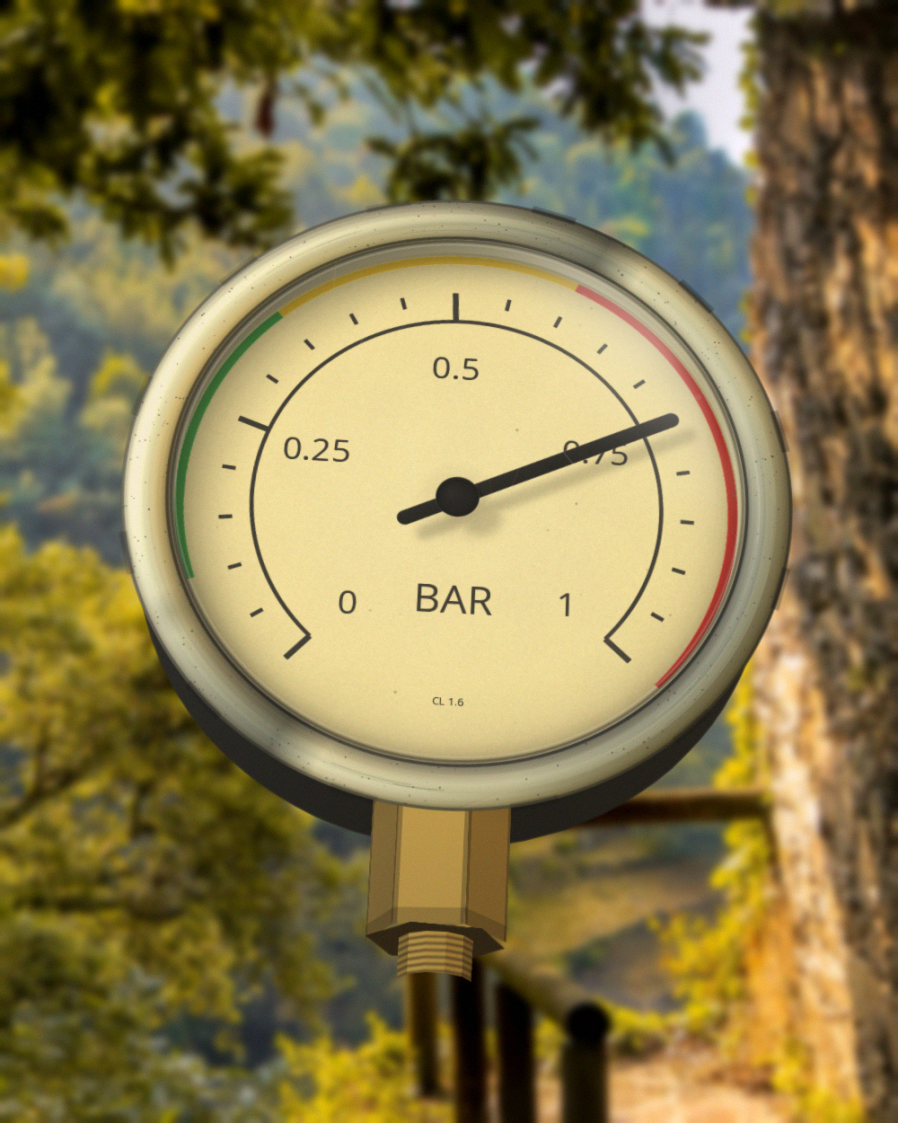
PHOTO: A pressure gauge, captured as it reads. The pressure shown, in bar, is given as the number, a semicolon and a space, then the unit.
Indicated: 0.75; bar
